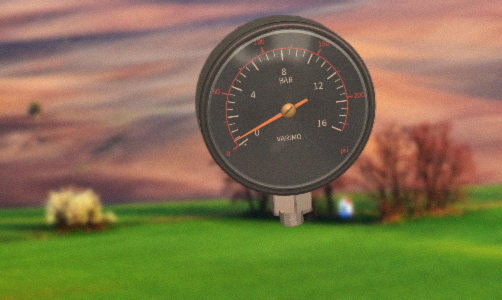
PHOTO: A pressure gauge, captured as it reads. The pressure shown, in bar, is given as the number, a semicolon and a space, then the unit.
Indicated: 0.5; bar
